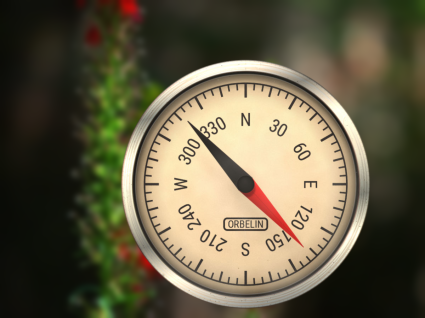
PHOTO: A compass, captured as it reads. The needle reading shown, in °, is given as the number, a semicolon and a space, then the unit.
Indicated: 137.5; °
